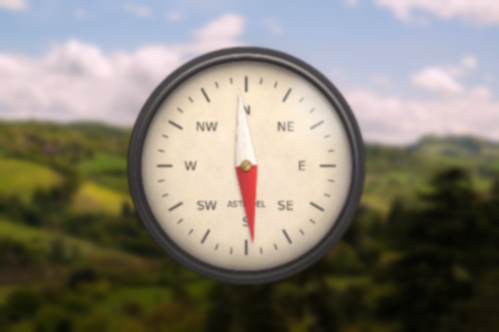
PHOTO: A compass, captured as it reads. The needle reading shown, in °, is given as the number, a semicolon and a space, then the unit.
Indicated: 175; °
